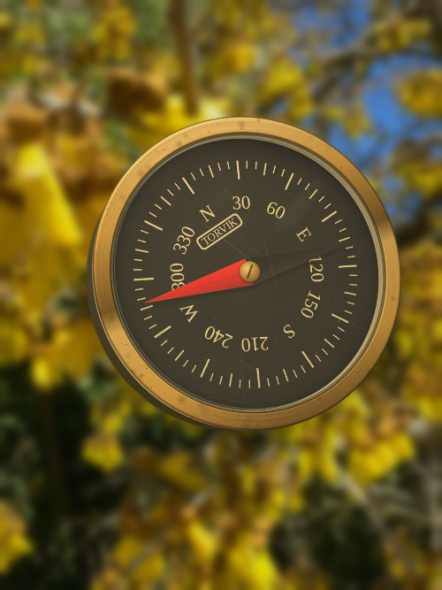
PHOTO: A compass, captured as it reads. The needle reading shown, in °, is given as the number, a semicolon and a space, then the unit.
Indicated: 287.5; °
